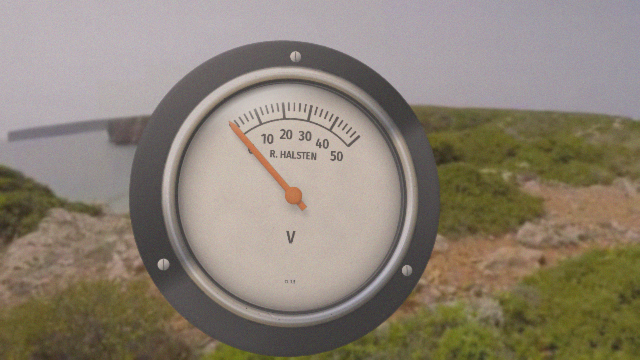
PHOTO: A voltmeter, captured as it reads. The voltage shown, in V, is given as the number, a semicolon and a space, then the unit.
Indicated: 0; V
